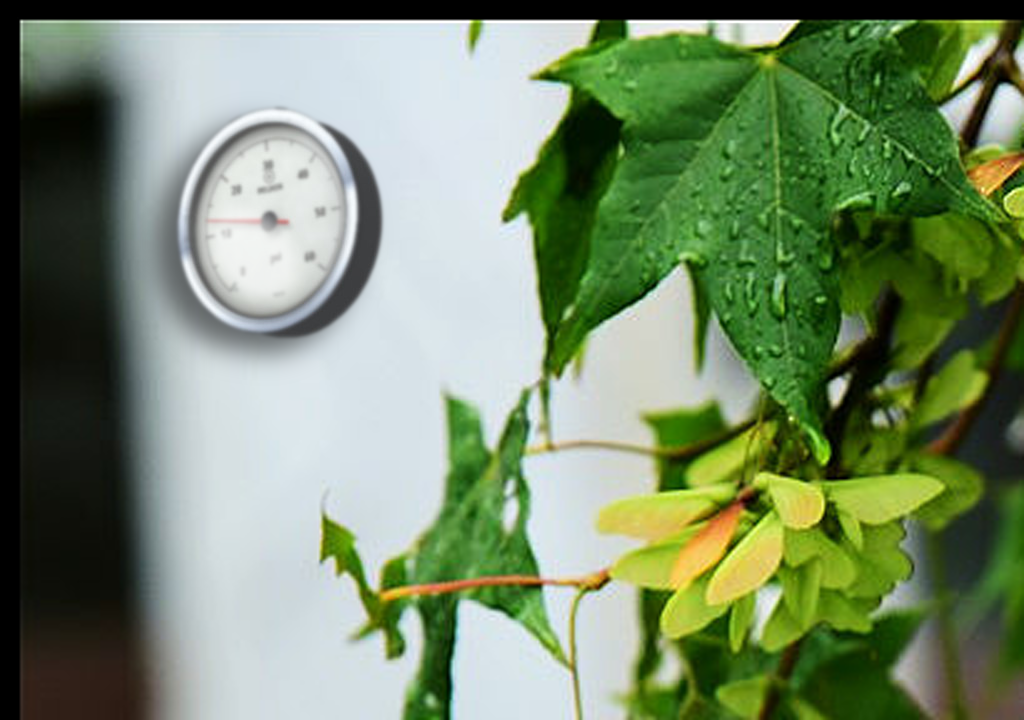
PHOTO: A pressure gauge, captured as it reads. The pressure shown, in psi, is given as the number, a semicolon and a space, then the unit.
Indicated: 12.5; psi
